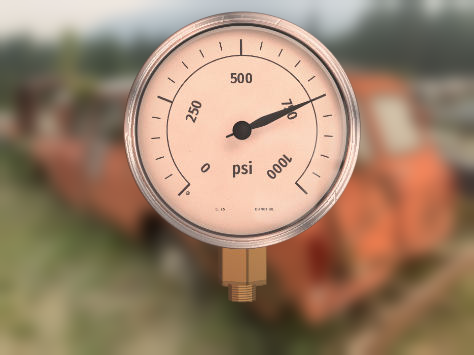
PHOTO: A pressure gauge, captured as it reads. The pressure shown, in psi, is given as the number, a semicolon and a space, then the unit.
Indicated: 750; psi
